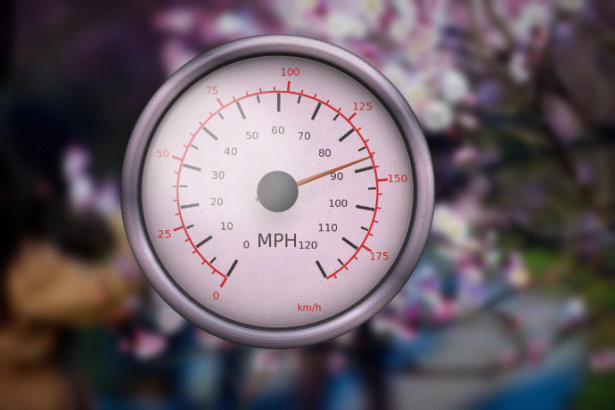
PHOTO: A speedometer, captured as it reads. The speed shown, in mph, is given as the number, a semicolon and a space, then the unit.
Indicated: 87.5; mph
